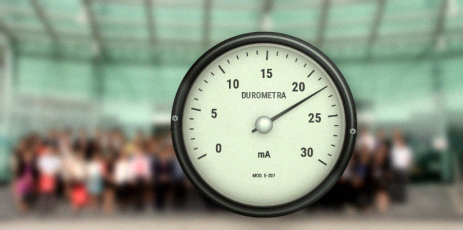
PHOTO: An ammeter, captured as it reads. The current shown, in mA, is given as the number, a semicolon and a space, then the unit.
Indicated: 22; mA
